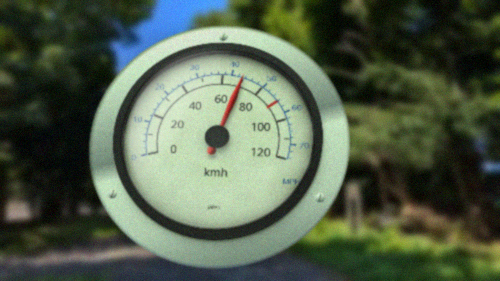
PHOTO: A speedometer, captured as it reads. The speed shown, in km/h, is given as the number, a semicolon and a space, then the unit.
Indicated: 70; km/h
